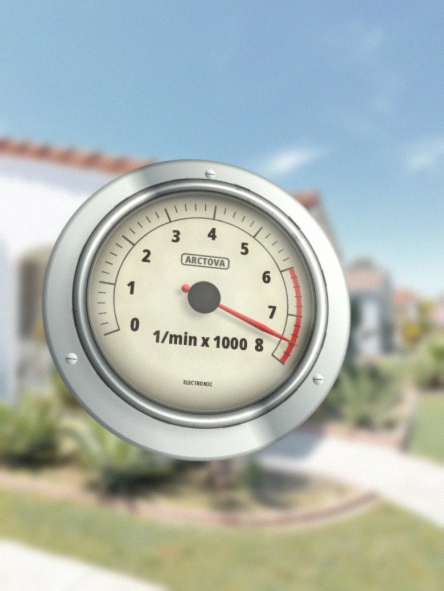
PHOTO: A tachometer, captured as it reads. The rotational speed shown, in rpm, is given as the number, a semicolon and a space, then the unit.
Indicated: 7600; rpm
